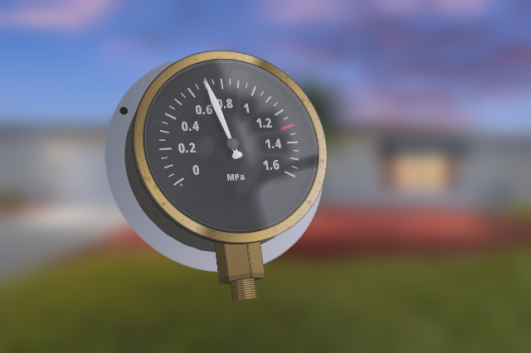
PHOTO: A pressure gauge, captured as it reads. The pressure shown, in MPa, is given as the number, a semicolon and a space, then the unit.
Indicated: 0.7; MPa
